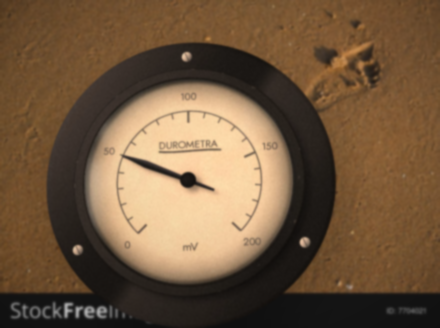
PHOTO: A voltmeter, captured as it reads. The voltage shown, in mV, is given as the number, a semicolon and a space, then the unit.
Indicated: 50; mV
